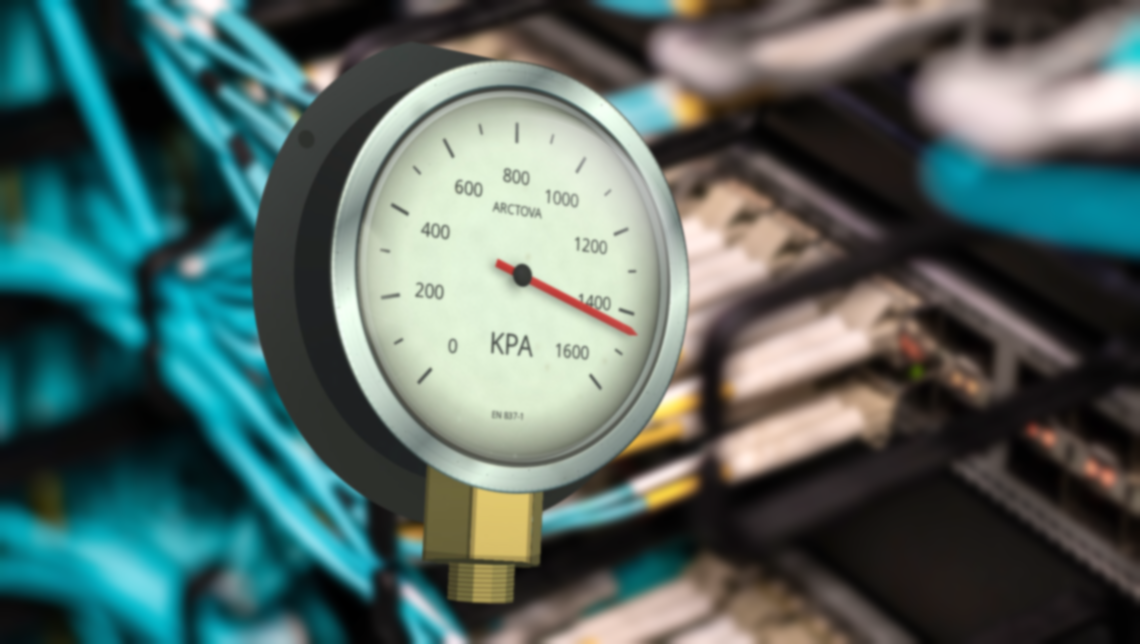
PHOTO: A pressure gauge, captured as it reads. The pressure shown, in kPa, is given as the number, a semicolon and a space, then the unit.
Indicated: 1450; kPa
